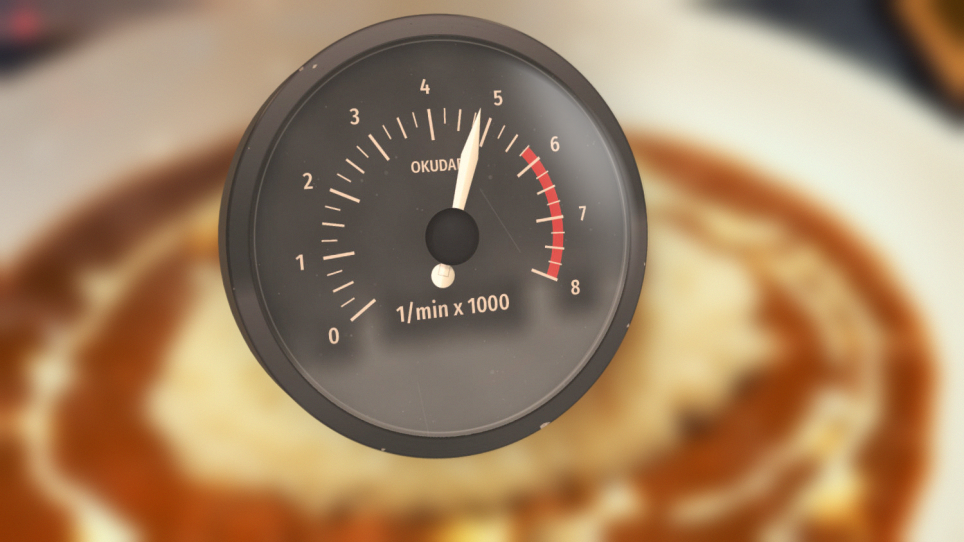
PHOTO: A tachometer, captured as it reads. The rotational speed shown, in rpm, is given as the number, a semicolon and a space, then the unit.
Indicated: 4750; rpm
